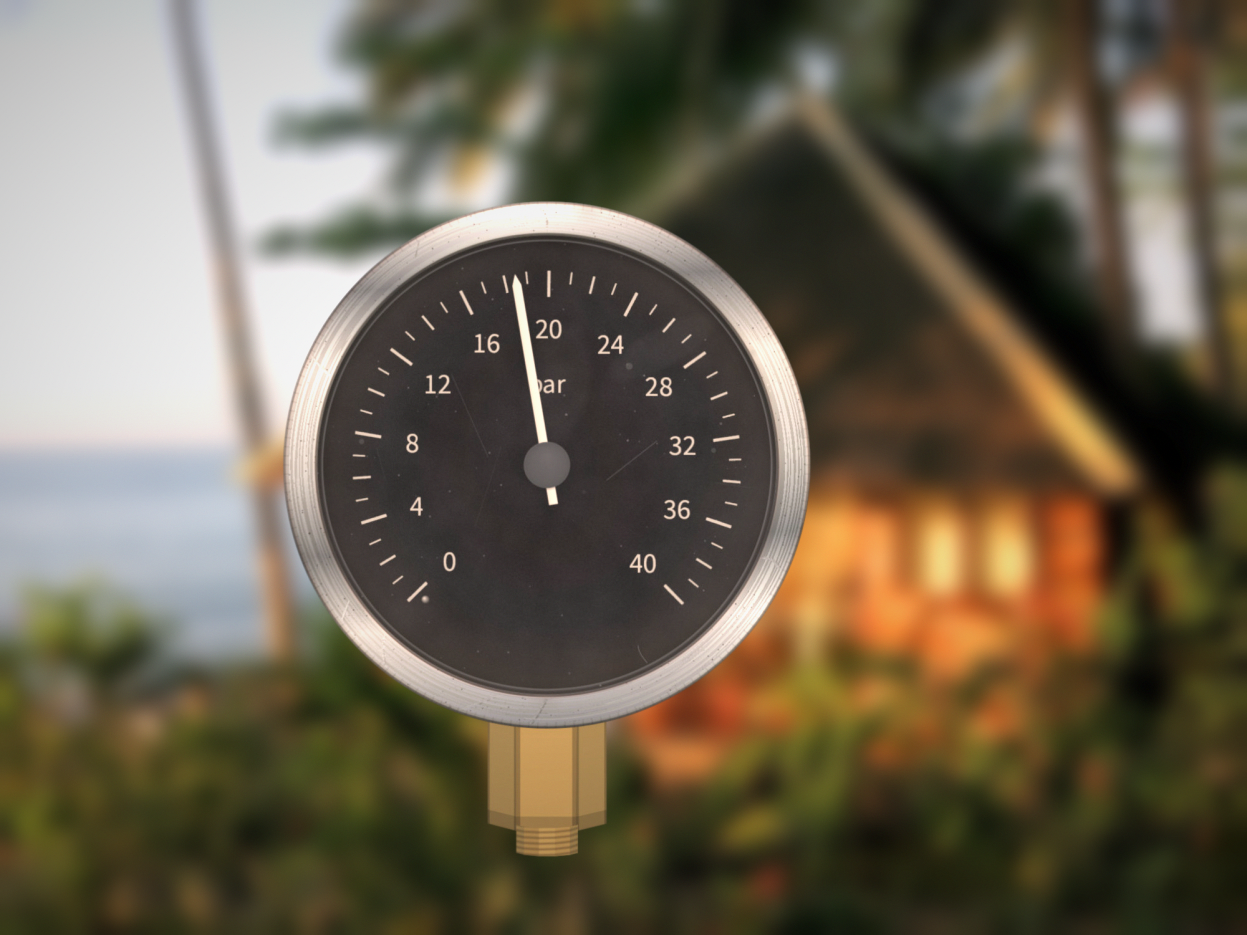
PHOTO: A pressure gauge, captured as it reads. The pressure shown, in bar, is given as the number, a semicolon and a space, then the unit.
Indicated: 18.5; bar
